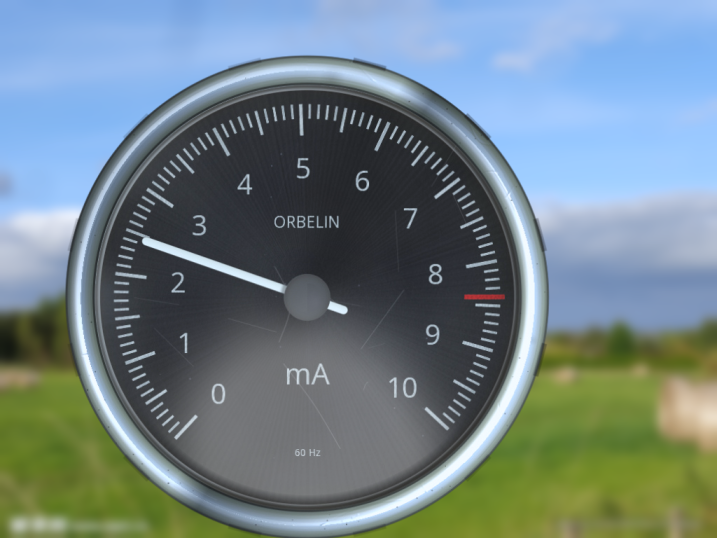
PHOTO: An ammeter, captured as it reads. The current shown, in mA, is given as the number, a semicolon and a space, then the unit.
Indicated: 2.45; mA
